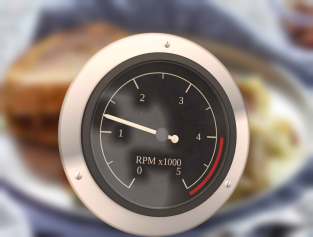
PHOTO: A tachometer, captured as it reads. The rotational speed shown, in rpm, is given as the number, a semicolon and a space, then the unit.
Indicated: 1250; rpm
